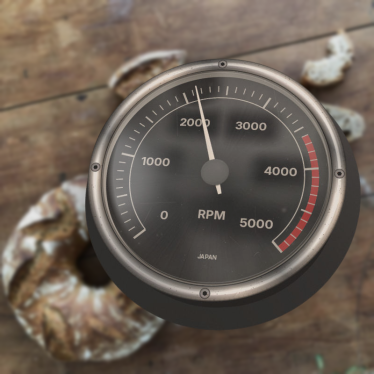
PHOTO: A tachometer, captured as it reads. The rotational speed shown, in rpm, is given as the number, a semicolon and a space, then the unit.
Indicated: 2150; rpm
